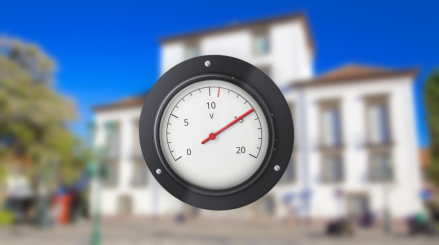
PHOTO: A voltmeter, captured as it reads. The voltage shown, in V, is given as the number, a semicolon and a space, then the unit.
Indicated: 15; V
